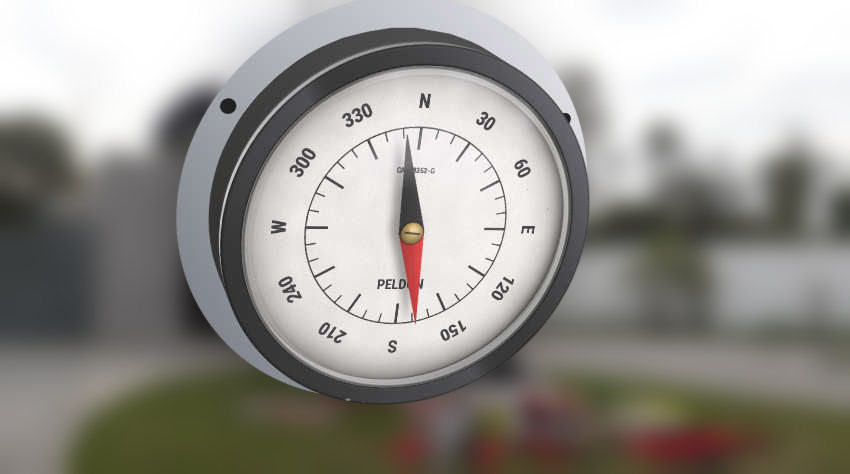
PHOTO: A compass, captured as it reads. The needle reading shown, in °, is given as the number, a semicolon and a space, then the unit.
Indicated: 170; °
